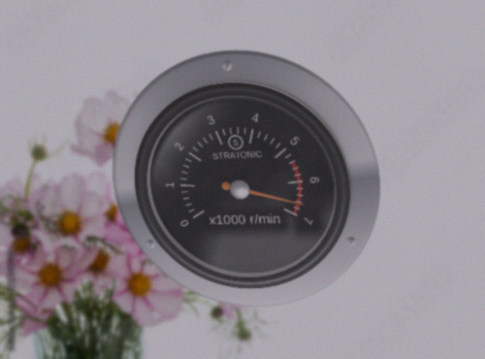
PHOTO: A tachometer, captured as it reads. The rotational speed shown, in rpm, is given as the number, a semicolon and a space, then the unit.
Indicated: 6600; rpm
